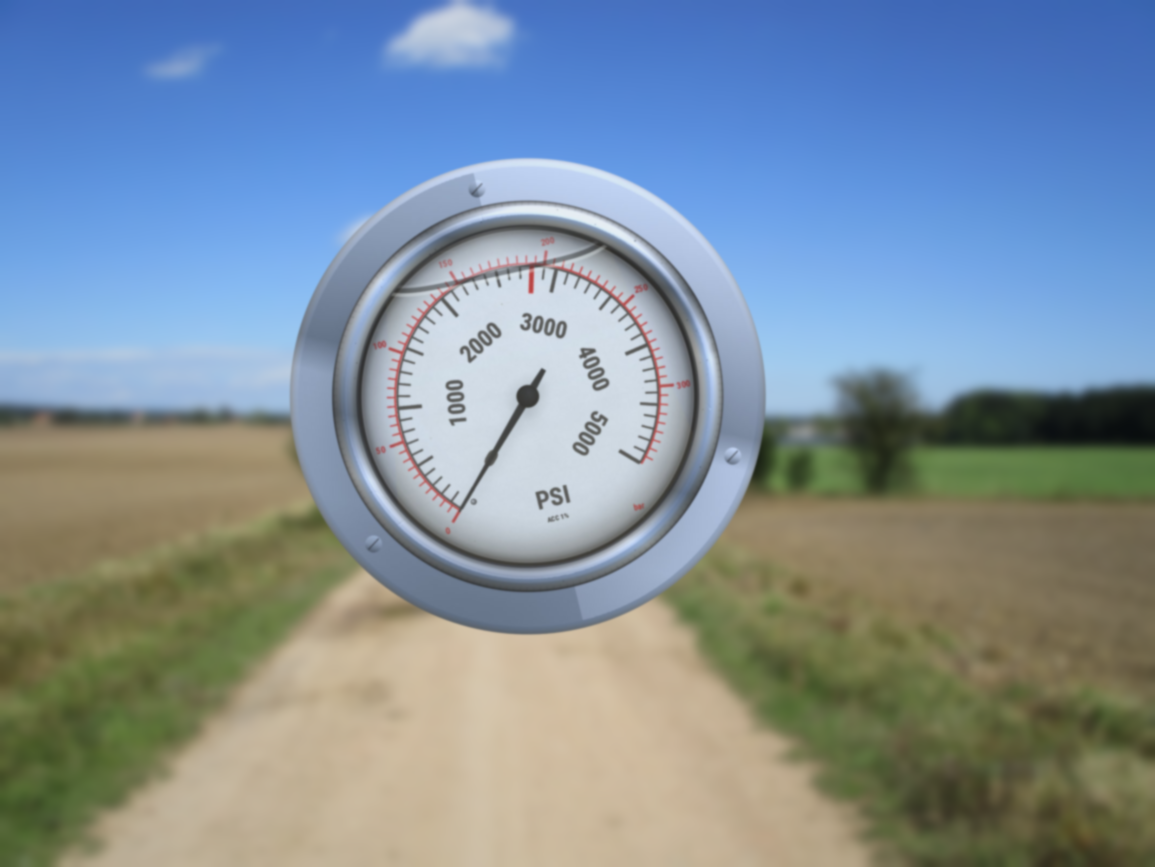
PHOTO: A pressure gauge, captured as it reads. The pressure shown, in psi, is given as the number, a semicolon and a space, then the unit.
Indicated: 0; psi
